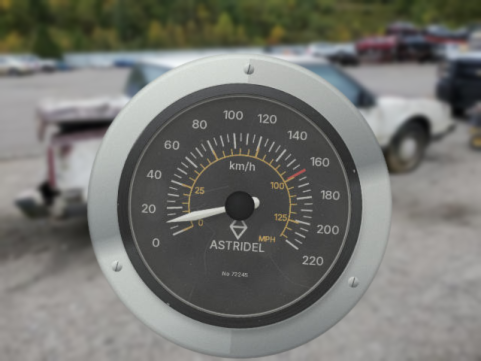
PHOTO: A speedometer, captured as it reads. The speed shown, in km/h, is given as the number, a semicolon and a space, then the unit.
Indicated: 10; km/h
